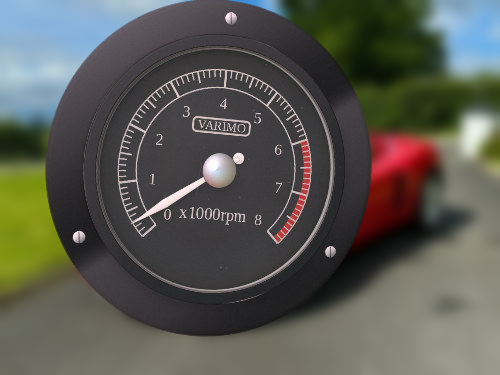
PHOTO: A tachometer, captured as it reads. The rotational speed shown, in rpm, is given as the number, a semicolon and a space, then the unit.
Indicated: 300; rpm
